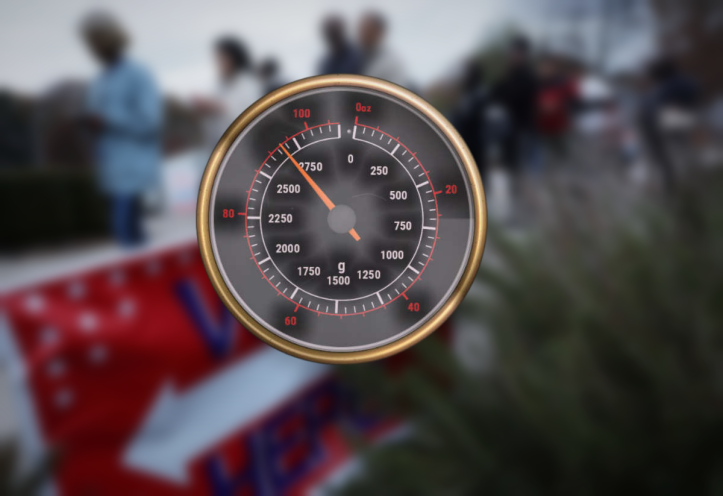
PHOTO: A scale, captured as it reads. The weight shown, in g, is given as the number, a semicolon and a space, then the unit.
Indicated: 2675; g
